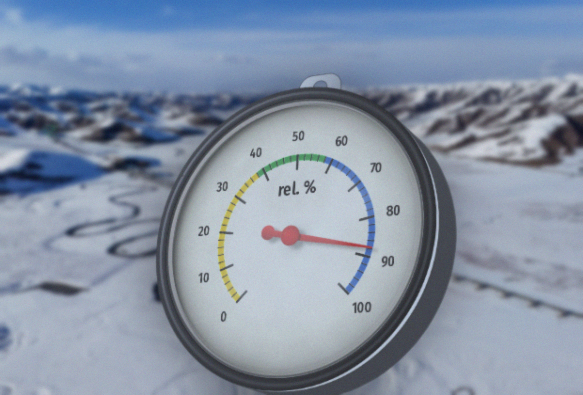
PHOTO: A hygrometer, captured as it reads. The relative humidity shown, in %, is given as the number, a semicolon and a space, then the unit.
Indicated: 88; %
